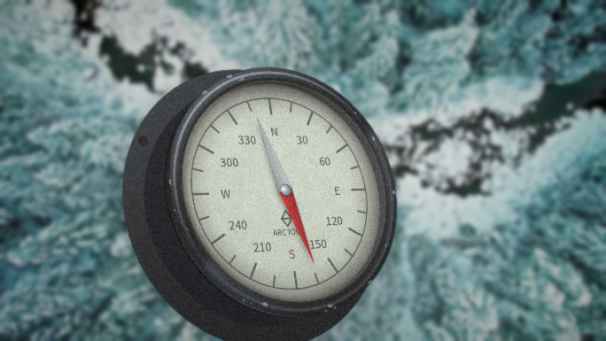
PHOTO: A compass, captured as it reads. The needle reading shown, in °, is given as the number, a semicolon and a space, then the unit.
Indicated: 165; °
